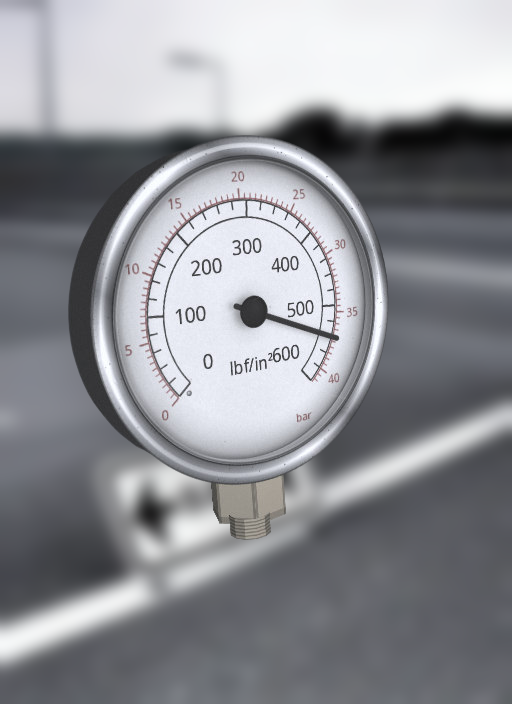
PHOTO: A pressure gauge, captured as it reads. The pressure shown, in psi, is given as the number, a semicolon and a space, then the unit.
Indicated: 540; psi
